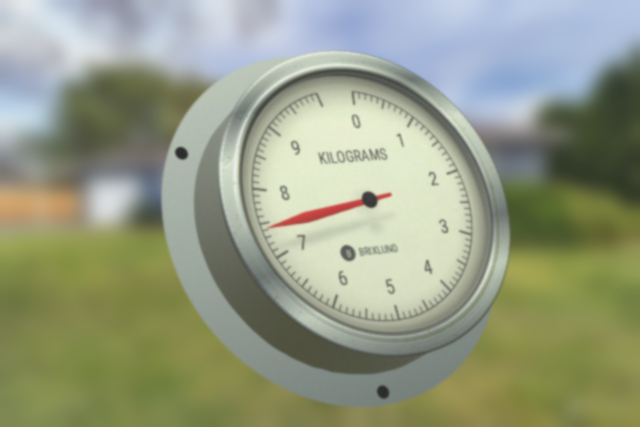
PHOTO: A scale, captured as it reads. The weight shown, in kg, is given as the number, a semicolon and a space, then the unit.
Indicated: 7.4; kg
